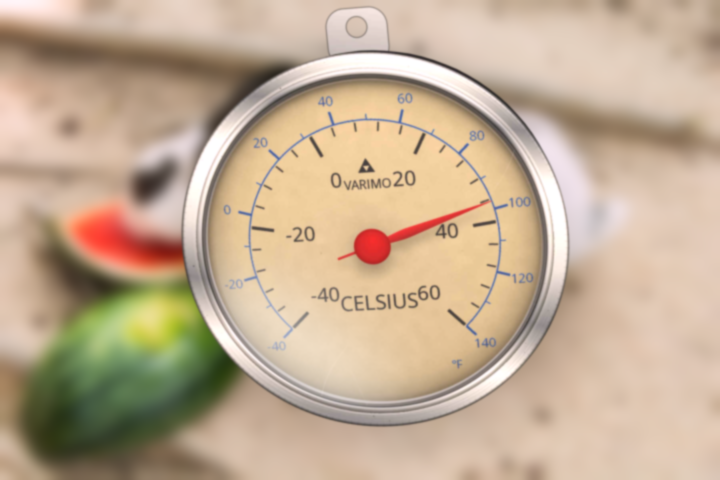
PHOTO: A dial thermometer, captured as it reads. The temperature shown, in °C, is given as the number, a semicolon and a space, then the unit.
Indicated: 36; °C
